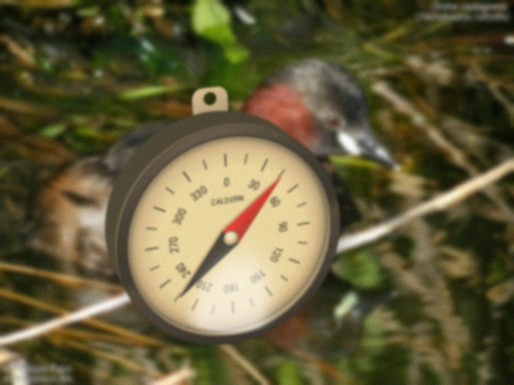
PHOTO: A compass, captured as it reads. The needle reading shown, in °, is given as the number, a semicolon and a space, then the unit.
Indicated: 45; °
